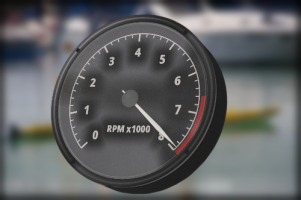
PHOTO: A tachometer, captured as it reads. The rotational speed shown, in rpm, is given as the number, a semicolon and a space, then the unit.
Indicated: 7900; rpm
